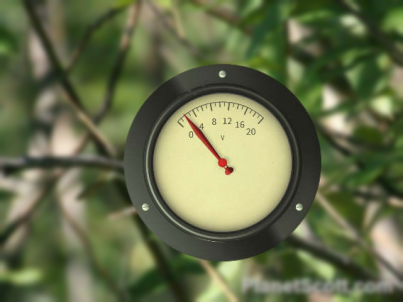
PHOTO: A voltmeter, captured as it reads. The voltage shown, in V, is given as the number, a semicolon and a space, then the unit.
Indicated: 2; V
